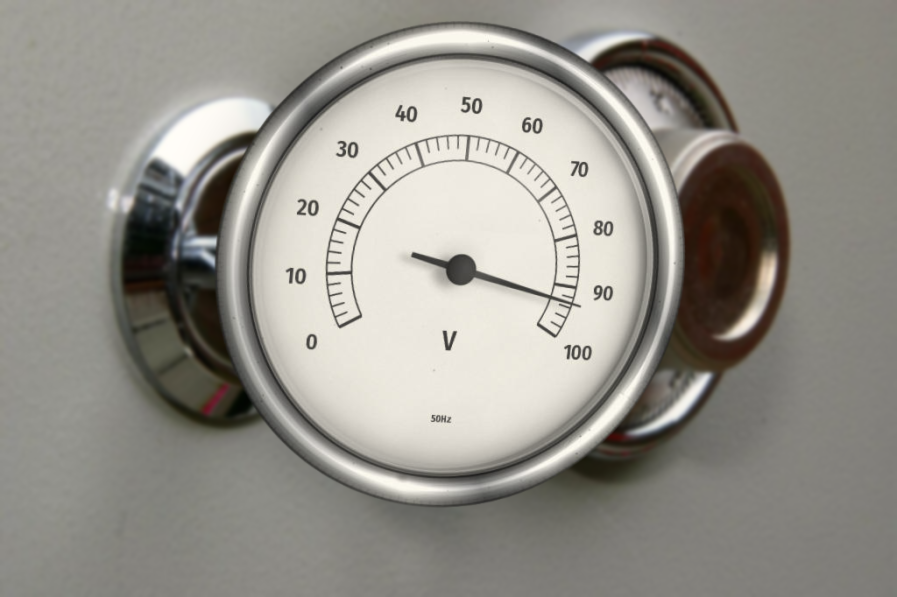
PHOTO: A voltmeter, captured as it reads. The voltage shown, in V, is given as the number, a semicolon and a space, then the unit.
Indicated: 93; V
